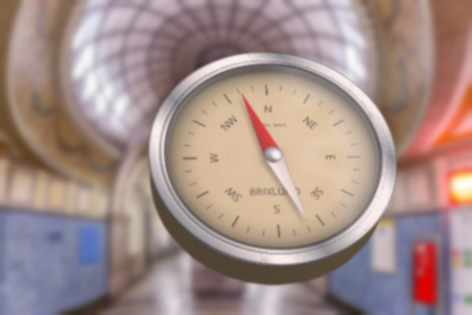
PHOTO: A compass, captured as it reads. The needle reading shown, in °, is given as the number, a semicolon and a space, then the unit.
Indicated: 340; °
